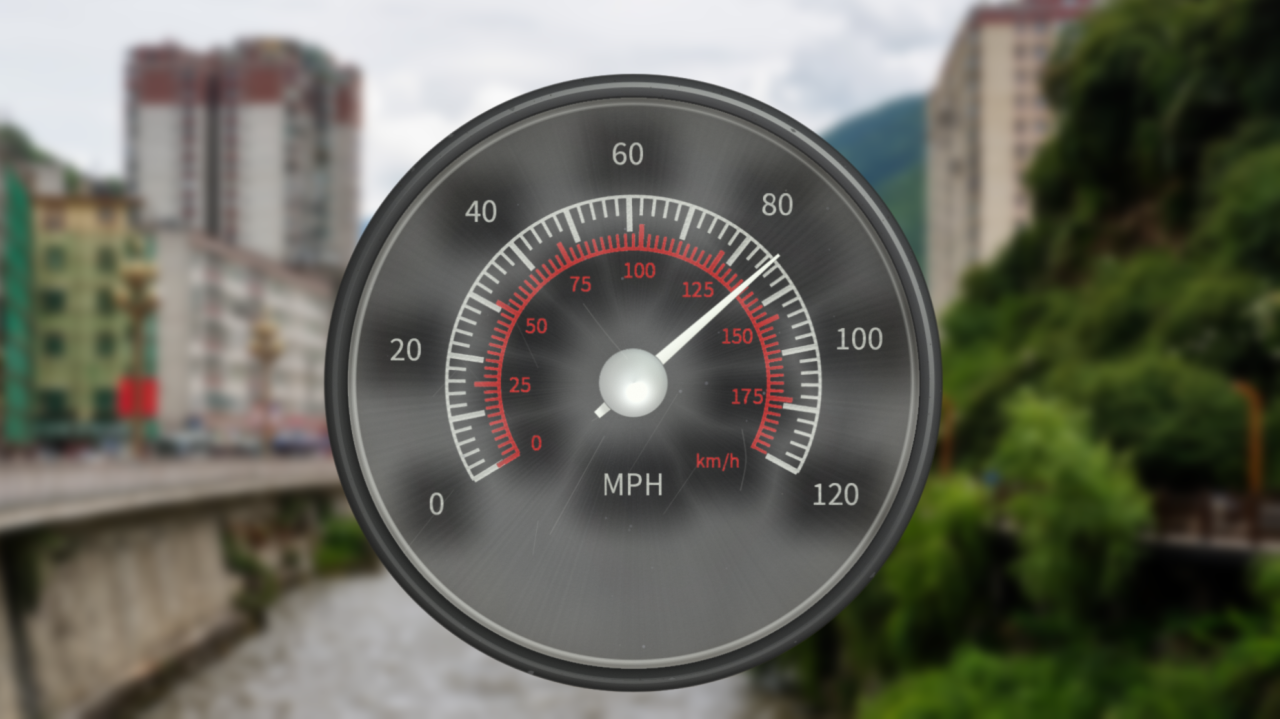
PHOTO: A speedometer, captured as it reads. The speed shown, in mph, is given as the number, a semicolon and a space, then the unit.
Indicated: 85; mph
